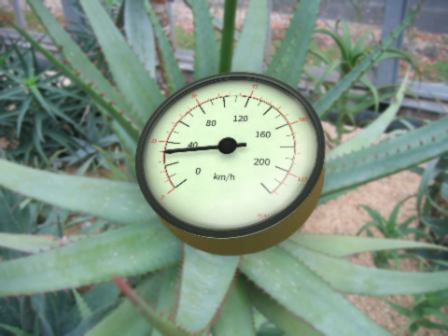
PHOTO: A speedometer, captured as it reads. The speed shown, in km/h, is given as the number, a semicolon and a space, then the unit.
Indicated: 30; km/h
